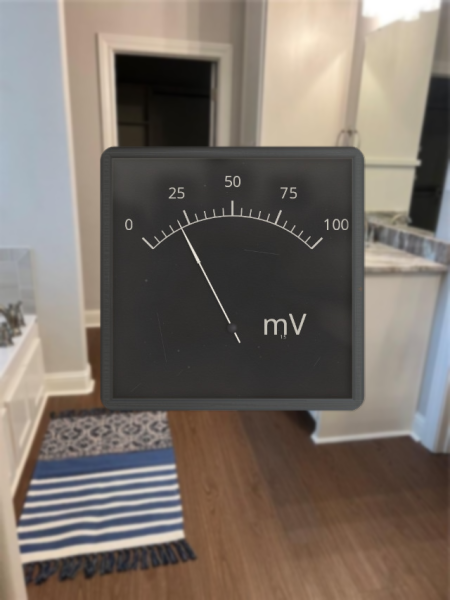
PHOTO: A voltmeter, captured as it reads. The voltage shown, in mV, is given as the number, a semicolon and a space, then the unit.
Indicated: 20; mV
